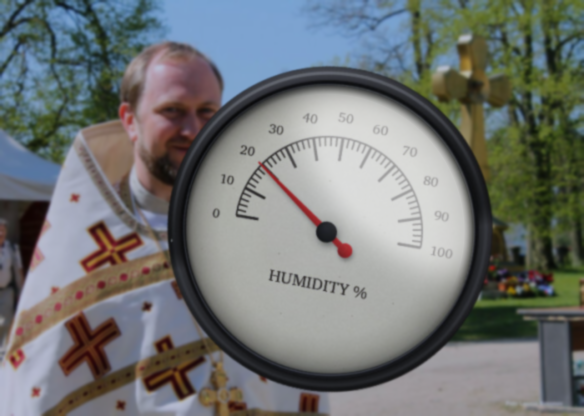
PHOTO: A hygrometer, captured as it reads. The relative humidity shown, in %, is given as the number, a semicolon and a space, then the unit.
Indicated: 20; %
